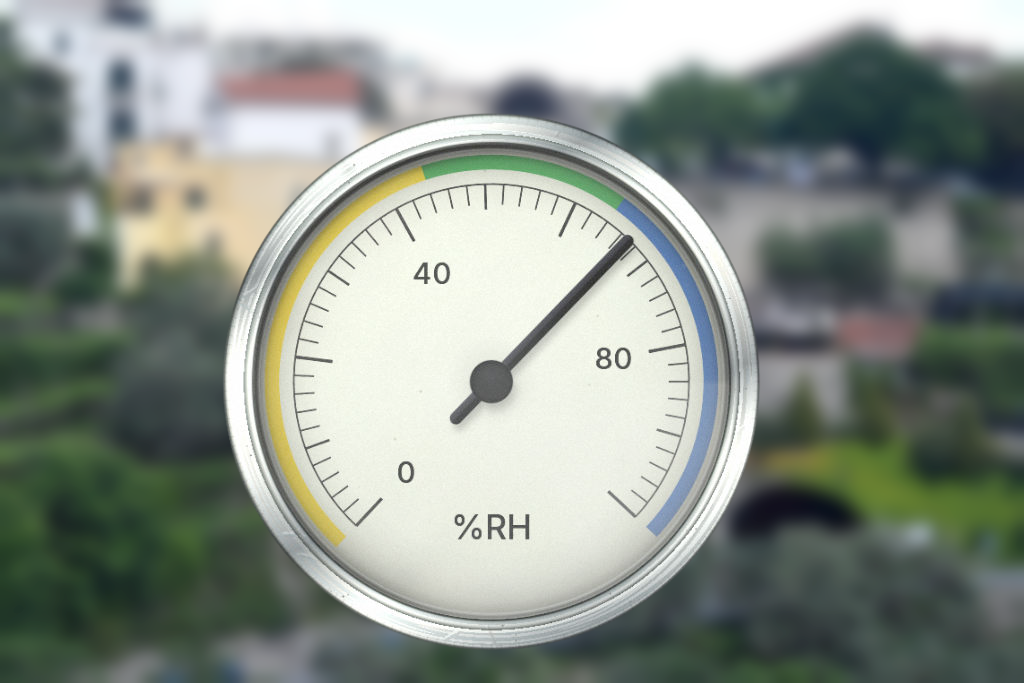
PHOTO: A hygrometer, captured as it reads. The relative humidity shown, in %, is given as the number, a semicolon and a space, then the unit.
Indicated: 67; %
